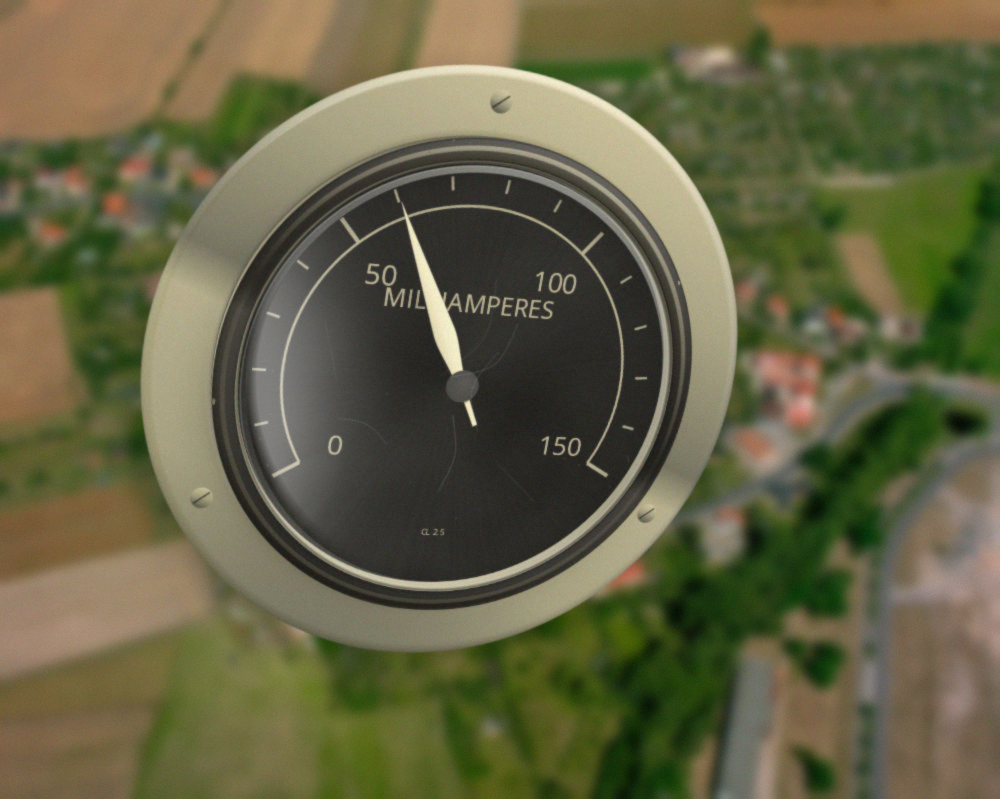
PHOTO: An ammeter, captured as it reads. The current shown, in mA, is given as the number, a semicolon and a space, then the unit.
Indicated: 60; mA
